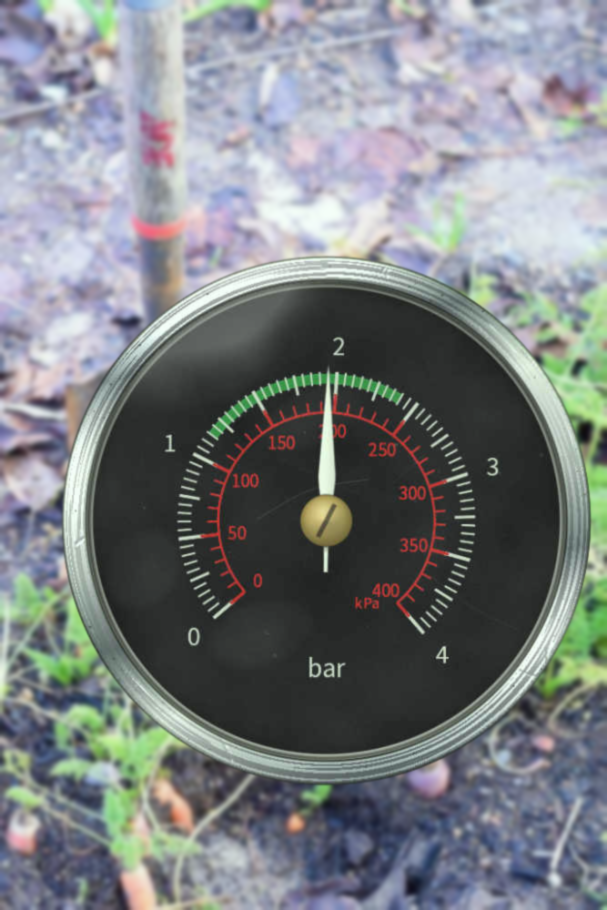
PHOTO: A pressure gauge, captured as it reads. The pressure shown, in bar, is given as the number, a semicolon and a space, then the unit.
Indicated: 1.95; bar
